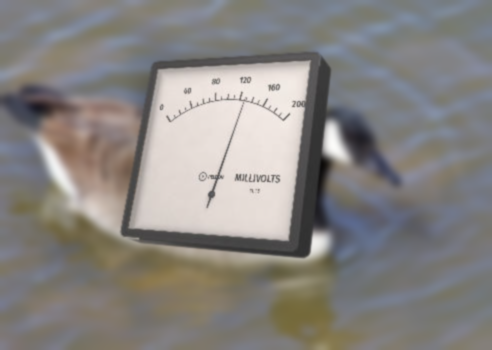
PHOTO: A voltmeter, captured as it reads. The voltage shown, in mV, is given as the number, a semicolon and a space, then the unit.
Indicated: 130; mV
